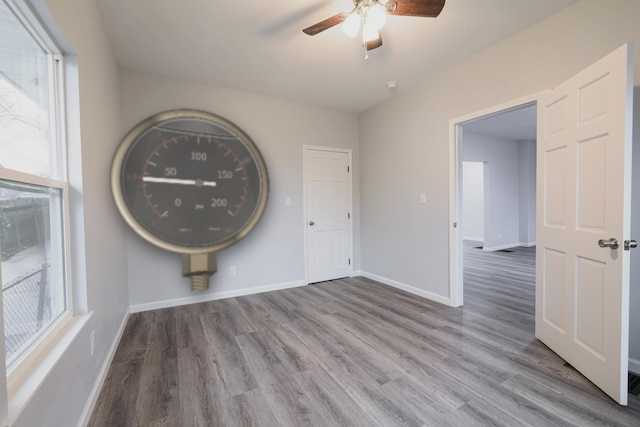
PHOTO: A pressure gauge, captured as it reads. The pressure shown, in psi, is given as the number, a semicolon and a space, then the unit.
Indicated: 35; psi
